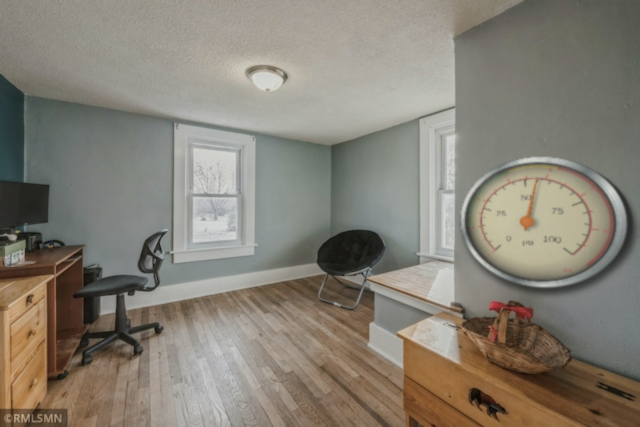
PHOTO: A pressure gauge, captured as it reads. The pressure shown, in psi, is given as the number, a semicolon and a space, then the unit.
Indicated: 55; psi
